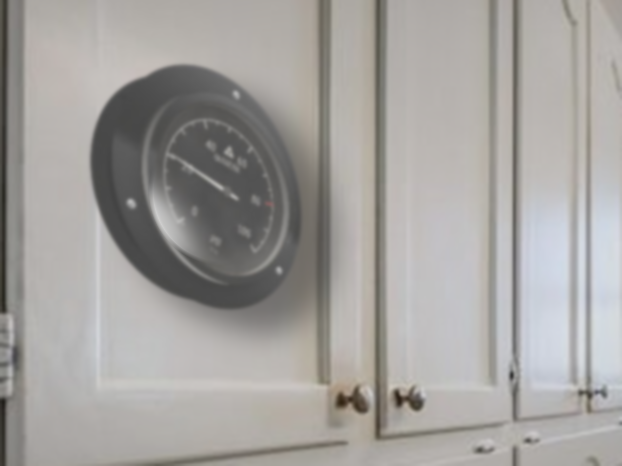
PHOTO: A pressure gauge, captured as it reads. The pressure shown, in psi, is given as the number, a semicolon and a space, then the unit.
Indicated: 20; psi
